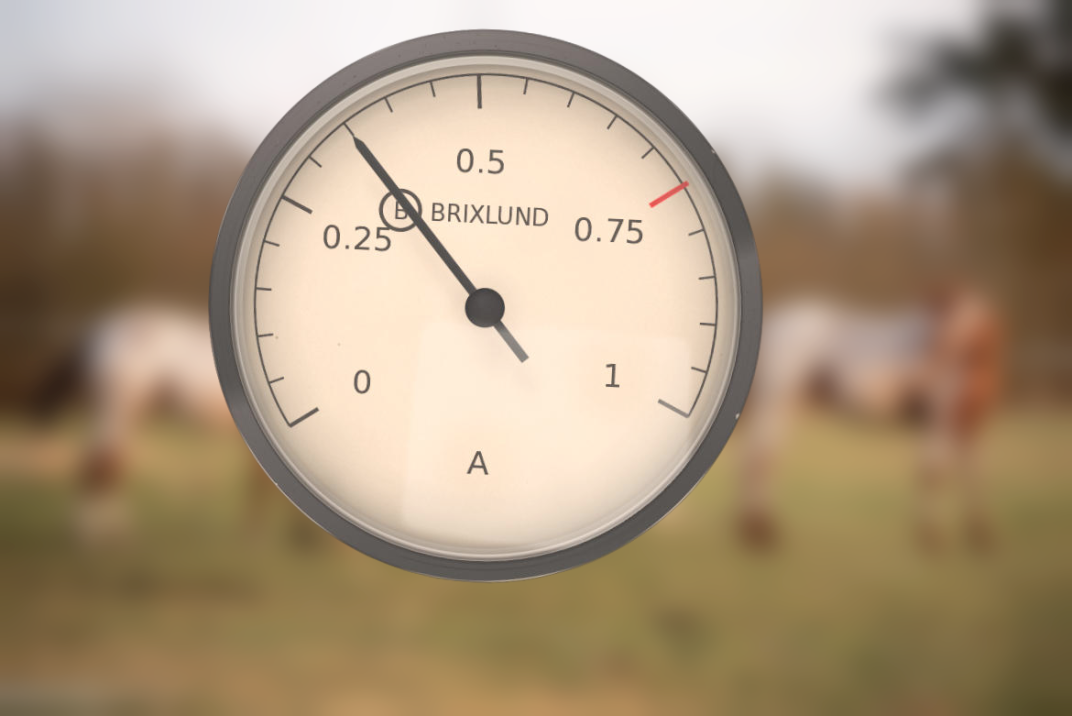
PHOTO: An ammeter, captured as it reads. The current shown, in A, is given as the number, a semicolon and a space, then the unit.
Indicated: 0.35; A
